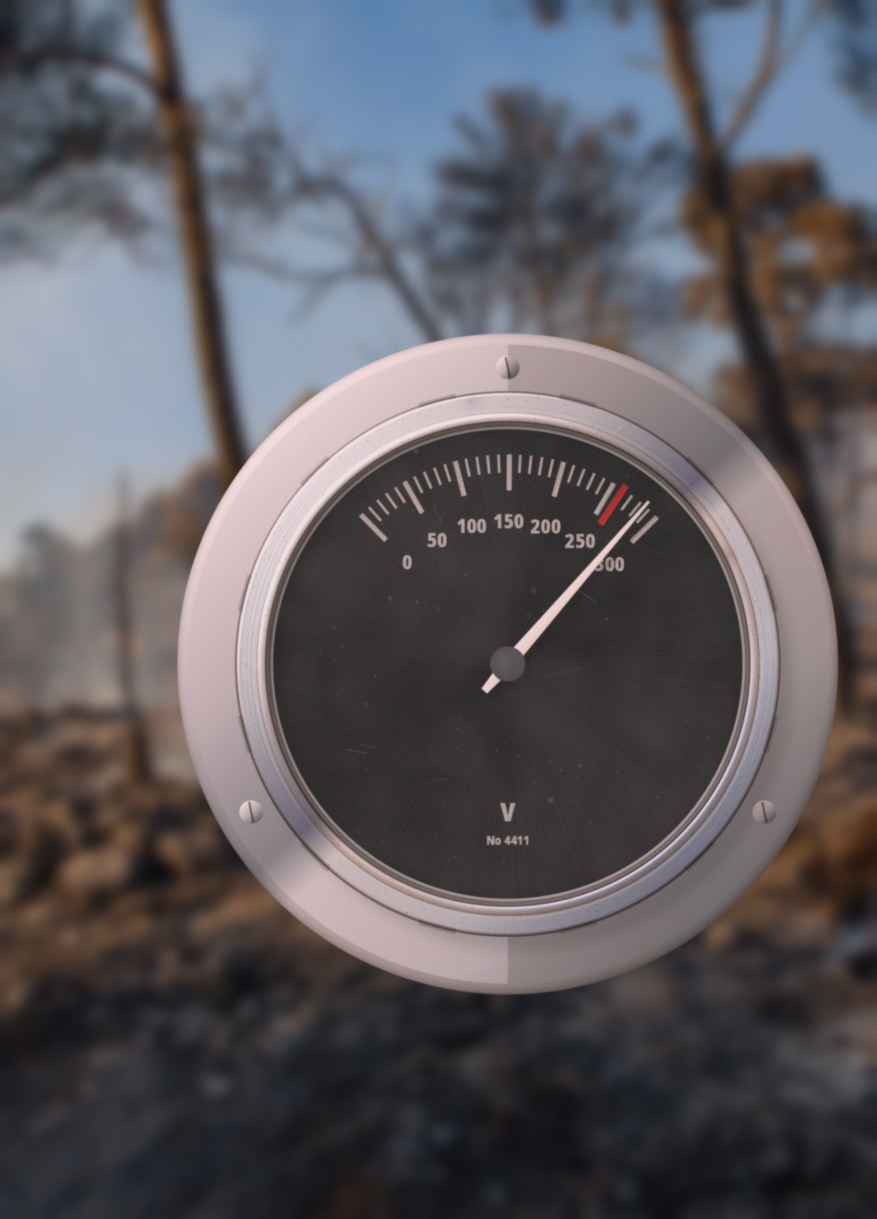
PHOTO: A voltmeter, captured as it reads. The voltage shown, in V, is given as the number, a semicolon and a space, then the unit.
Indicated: 285; V
